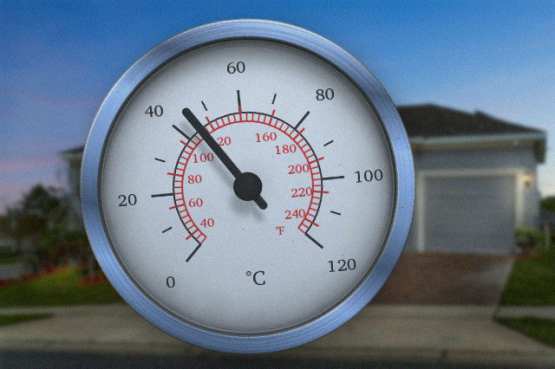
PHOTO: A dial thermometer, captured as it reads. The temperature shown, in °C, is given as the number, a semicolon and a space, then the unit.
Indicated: 45; °C
